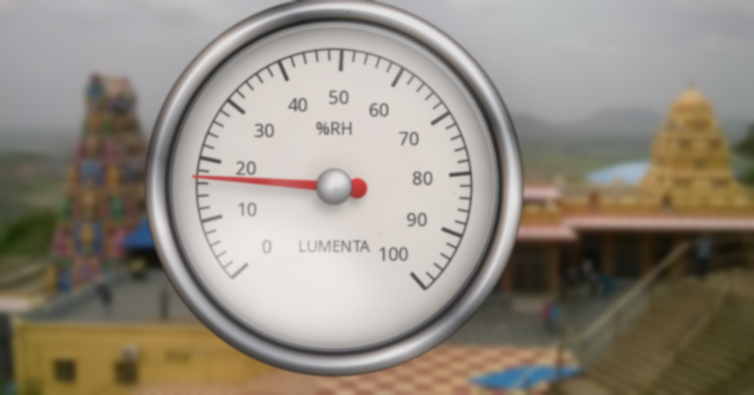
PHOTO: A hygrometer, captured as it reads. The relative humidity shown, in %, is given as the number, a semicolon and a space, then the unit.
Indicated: 17; %
